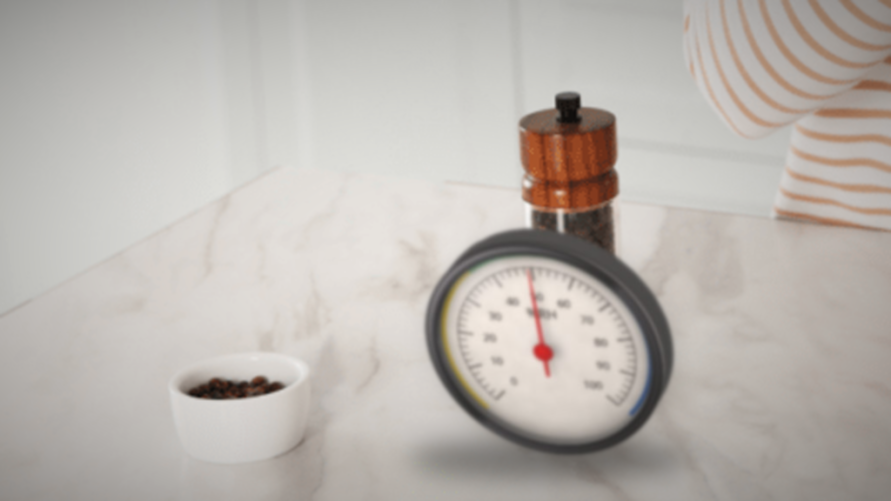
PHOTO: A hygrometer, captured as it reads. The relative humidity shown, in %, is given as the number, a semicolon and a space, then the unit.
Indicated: 50; %
